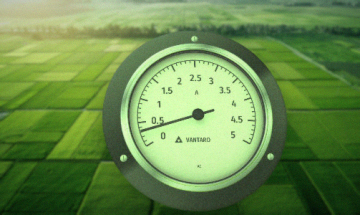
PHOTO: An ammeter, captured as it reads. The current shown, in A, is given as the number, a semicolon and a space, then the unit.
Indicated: 0.3; A
